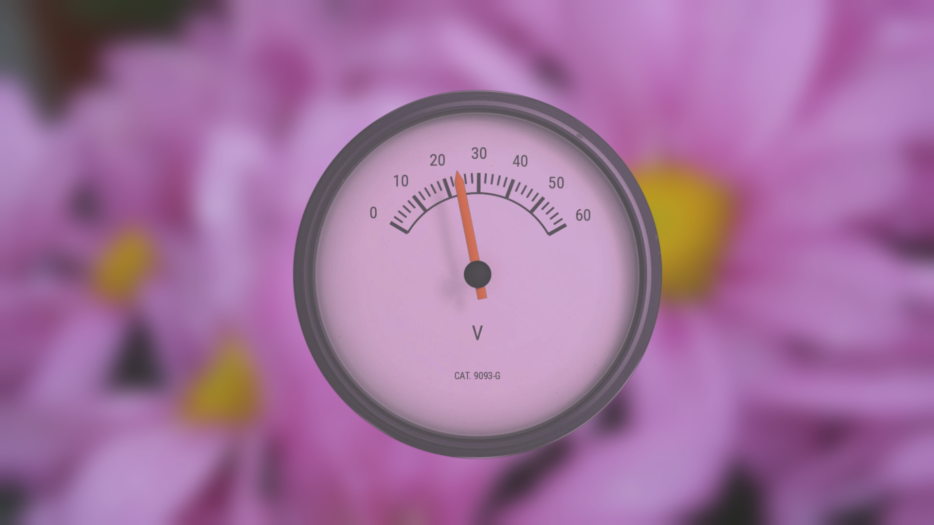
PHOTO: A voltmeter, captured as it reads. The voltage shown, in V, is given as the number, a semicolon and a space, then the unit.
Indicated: 24; V
